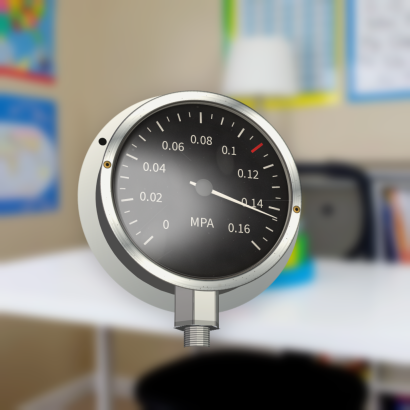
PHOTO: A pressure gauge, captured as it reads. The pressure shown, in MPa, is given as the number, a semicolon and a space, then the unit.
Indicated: 0.145; MPa
